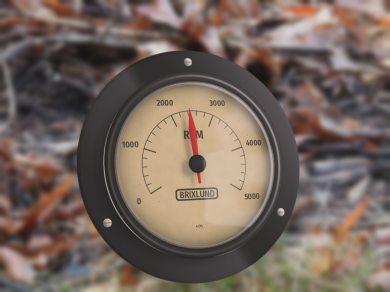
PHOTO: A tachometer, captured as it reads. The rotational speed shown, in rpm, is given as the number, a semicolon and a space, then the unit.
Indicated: 2400; rpm
